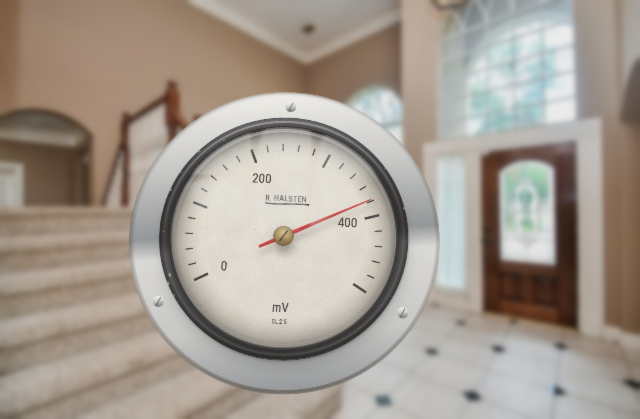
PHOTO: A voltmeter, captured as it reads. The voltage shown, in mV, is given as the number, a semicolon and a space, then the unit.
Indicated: 380; mV
